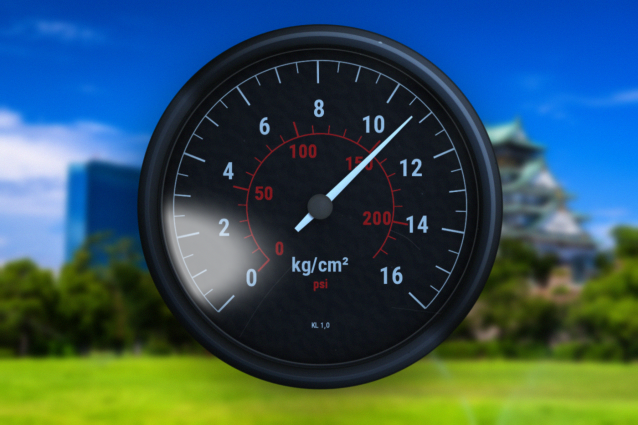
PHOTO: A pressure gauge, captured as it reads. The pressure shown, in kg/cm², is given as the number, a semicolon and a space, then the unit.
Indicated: 10.75; kg/cm²
